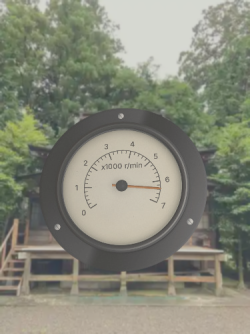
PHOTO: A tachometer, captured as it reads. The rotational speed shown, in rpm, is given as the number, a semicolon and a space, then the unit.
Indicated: 6400; rpm
